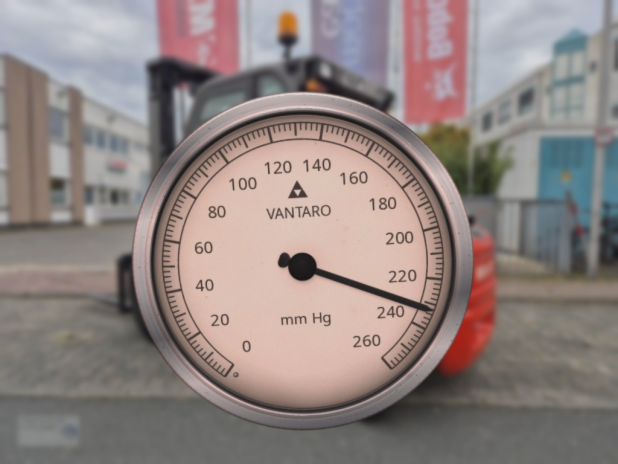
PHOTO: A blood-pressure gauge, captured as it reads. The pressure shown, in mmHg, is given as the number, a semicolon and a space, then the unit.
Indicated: 232; mmHg
